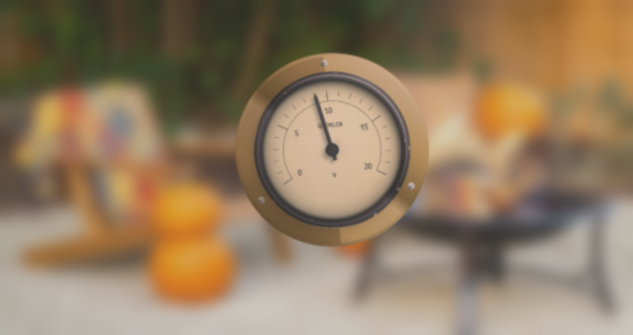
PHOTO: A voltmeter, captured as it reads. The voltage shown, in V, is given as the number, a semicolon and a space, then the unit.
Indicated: 9; V
